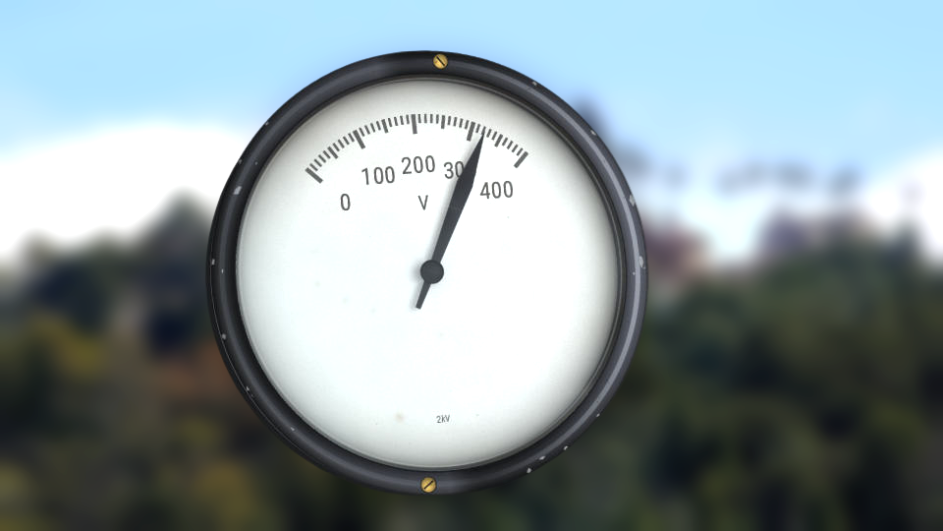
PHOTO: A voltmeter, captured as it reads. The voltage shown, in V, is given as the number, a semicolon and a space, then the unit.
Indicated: 320; V
